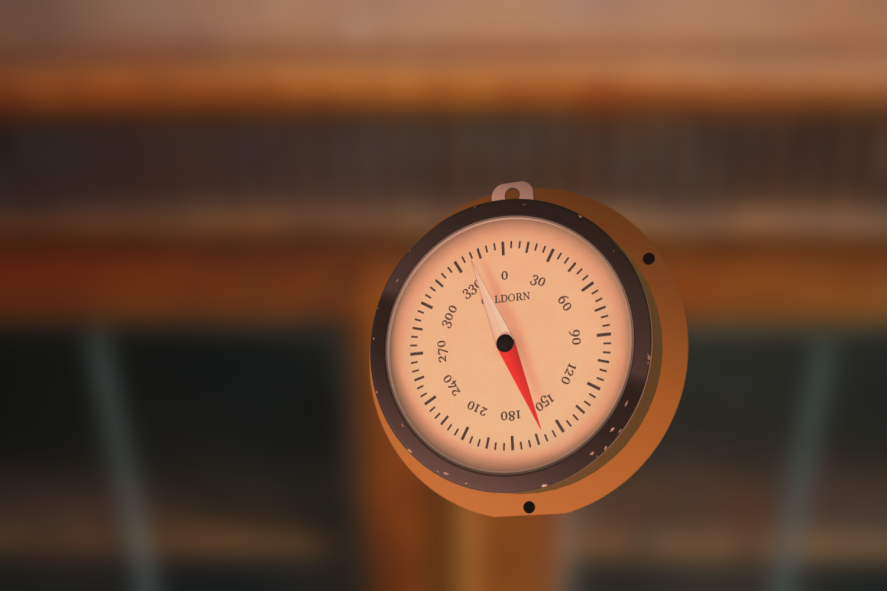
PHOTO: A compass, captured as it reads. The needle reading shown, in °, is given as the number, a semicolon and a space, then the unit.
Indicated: 160; °
